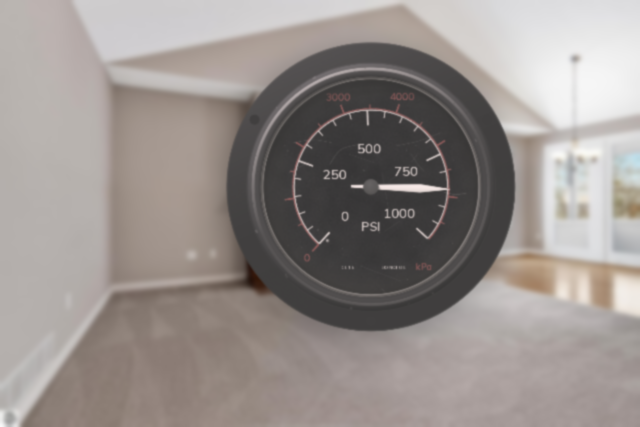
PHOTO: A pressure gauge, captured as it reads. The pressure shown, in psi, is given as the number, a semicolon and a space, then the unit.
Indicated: 850; psi
